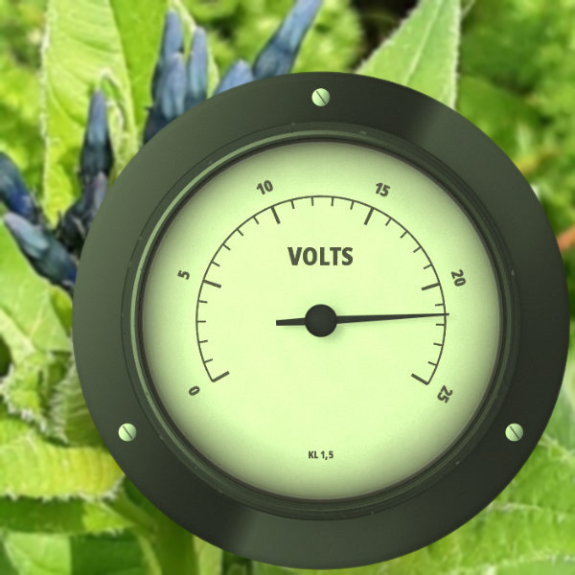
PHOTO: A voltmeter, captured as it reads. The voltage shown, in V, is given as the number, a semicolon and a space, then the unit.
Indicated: 21.5; V
